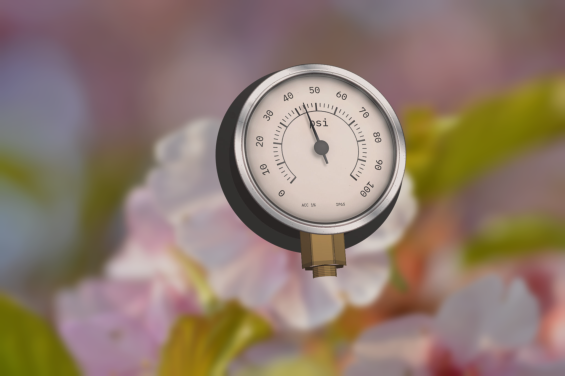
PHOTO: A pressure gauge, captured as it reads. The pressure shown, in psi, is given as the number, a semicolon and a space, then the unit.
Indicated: 44; psi
